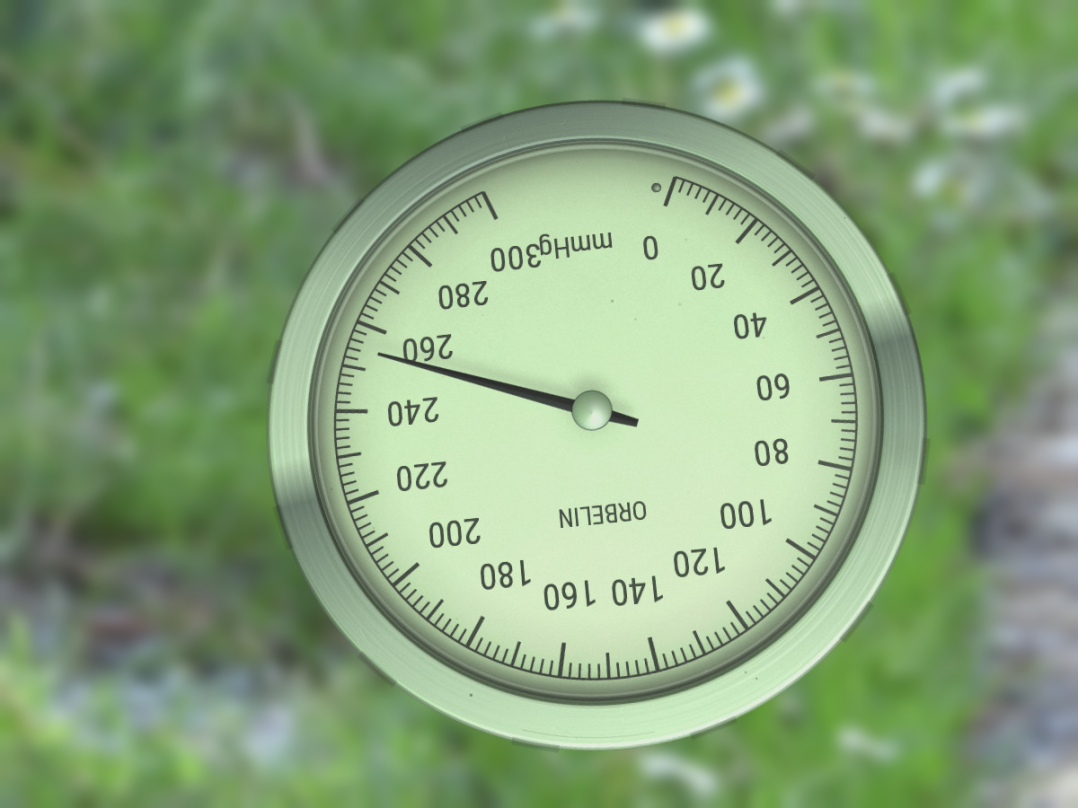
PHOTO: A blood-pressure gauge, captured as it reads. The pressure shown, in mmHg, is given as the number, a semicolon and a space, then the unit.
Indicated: 254; mmHg
